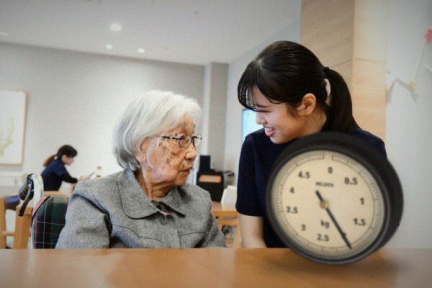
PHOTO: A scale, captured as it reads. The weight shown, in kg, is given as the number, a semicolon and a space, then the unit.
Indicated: 2; kg
